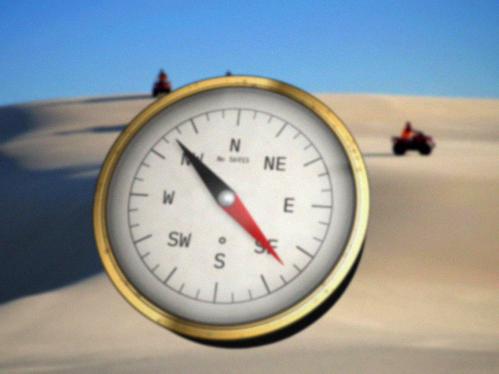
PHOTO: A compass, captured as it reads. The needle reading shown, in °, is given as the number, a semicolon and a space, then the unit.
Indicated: 135; °
